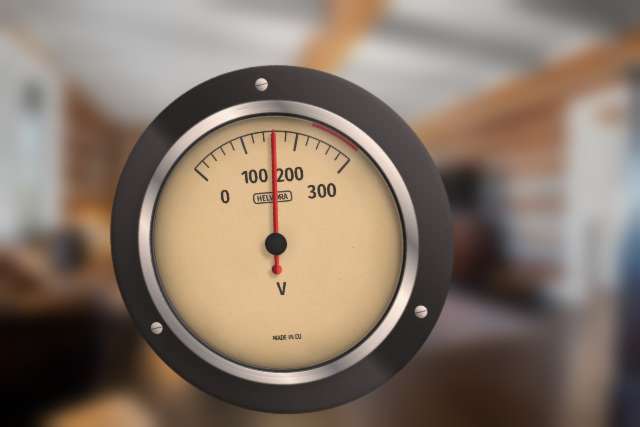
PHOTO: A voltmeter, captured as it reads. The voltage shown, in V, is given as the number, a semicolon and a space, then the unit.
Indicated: 160; V
